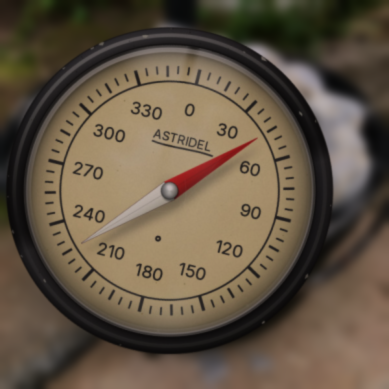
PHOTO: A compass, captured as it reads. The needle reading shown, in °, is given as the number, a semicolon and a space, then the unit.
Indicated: 45; °
